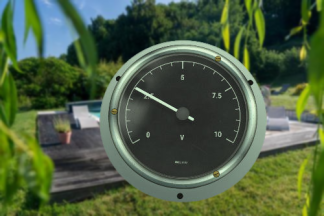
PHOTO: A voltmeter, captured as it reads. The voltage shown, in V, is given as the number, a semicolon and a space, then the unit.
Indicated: 2.5; V
